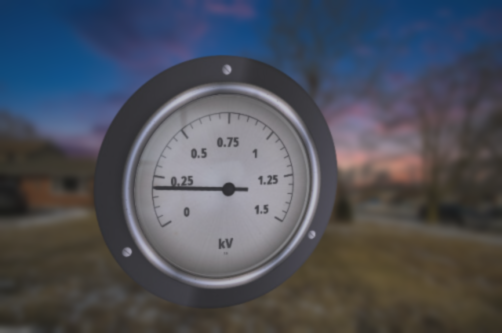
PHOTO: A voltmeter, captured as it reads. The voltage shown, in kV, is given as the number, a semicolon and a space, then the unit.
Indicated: 0.2; kV
